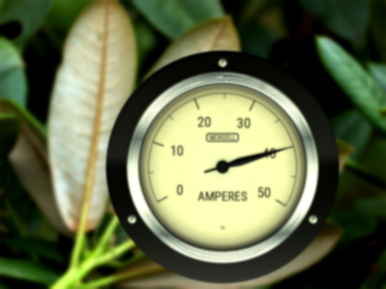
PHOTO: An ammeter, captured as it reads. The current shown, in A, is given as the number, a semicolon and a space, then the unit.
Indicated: 40; A
